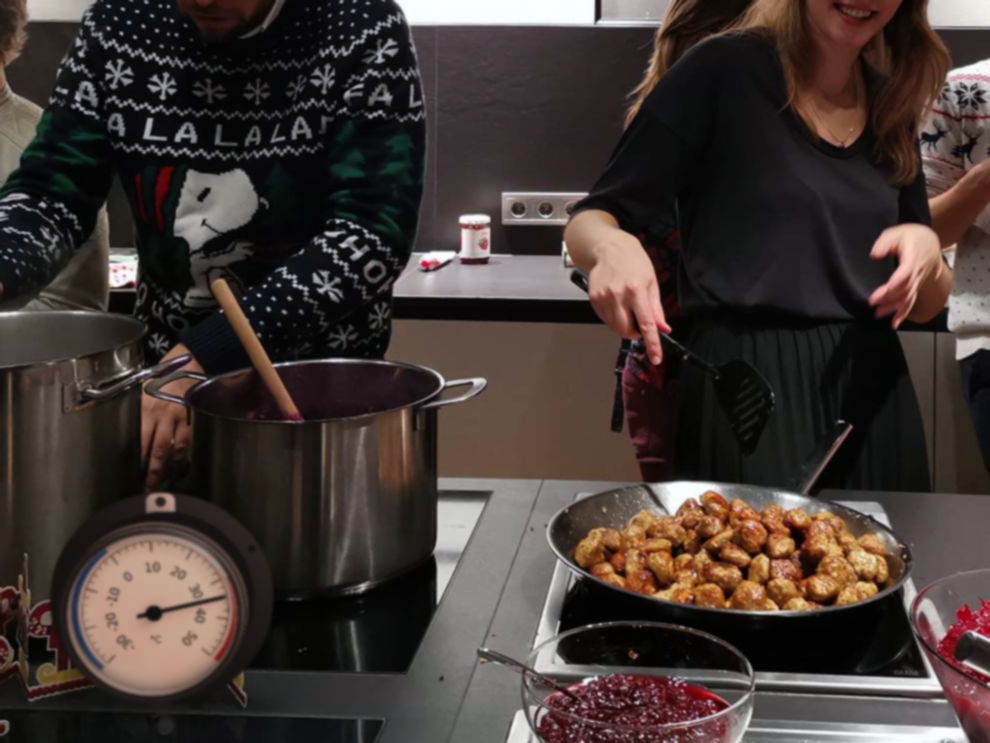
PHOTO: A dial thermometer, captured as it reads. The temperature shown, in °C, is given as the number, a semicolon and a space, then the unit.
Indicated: 34; °C
